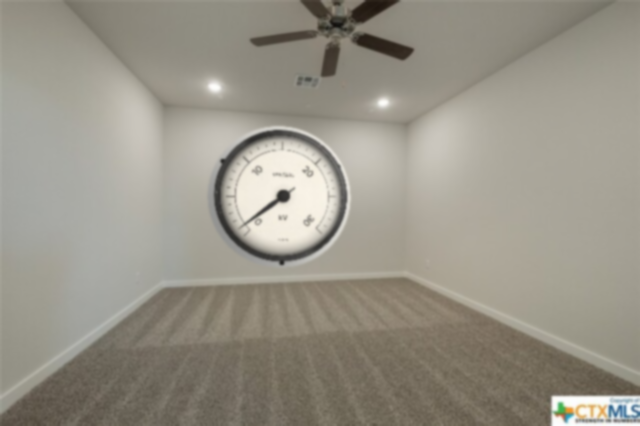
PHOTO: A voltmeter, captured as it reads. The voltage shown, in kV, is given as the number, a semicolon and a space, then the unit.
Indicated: 1; kV
